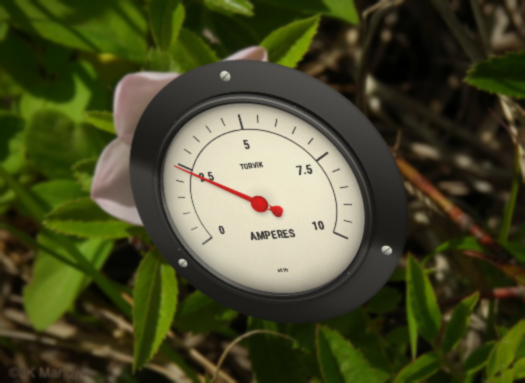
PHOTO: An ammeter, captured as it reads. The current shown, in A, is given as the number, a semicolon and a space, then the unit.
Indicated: 2.5; A
